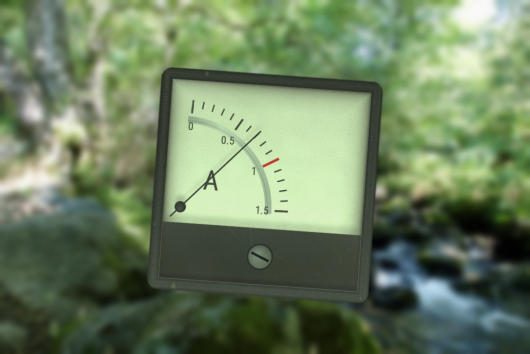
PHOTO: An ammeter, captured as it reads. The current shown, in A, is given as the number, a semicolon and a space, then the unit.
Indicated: 0.7; A
